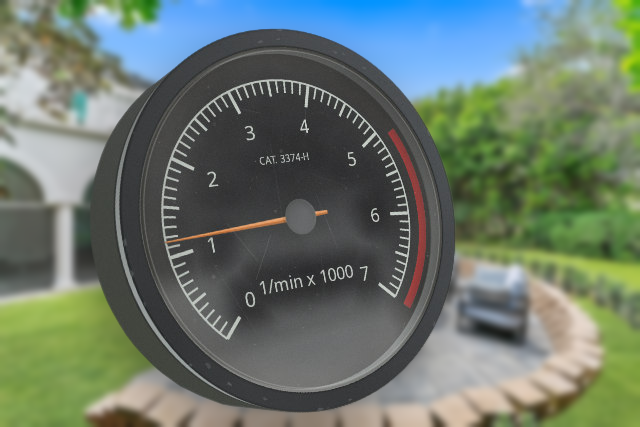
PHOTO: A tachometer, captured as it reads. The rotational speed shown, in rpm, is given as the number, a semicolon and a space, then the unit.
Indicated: 1150; rpm
